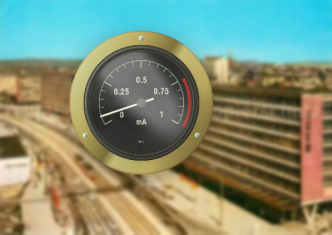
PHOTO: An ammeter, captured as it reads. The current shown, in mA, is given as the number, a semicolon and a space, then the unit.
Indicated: 0.05; mA
